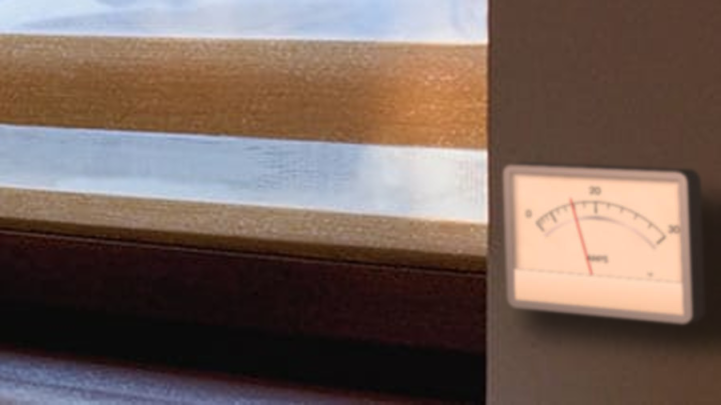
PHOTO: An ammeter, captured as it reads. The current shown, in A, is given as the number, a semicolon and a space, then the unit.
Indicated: 16; A
